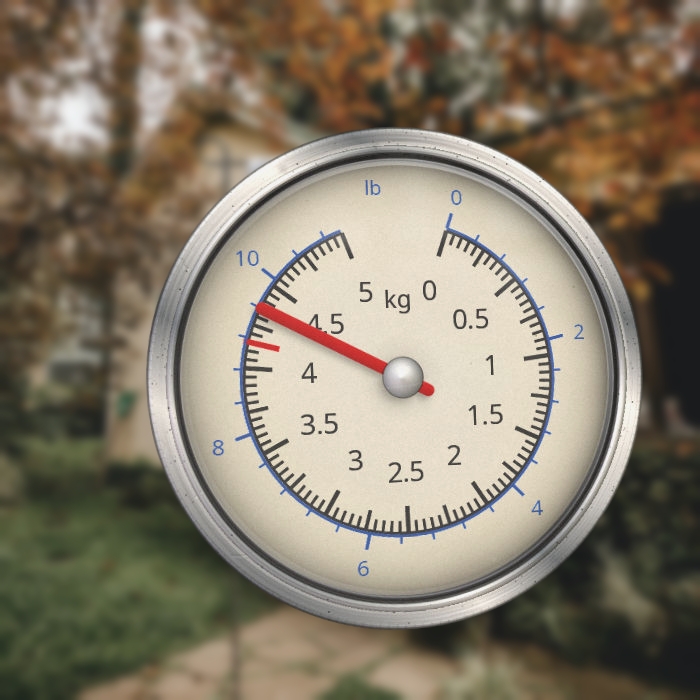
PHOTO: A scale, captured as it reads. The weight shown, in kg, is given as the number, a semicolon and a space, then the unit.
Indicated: 4.35; kg
